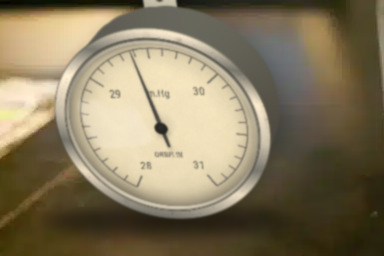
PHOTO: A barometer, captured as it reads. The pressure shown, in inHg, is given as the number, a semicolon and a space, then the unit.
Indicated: 29.4; inHg
